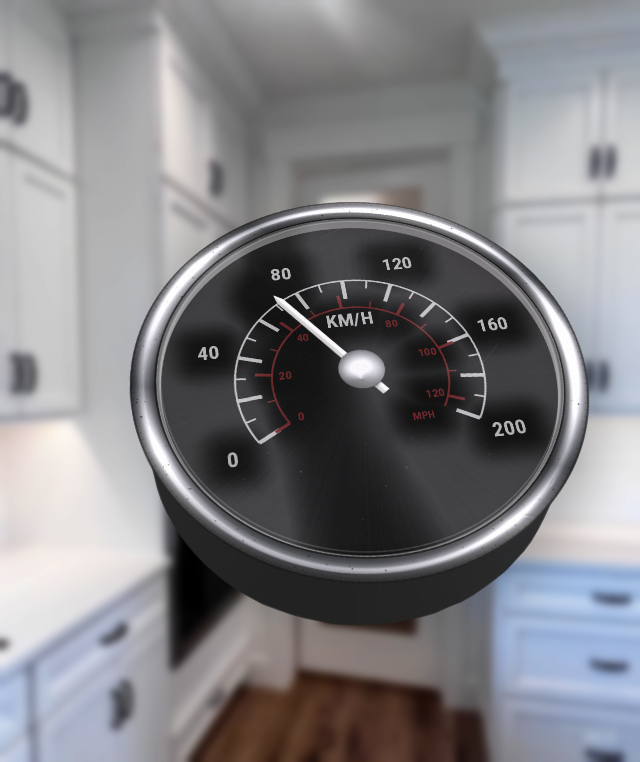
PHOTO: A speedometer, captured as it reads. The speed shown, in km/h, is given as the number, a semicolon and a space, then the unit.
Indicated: 70; km/h
